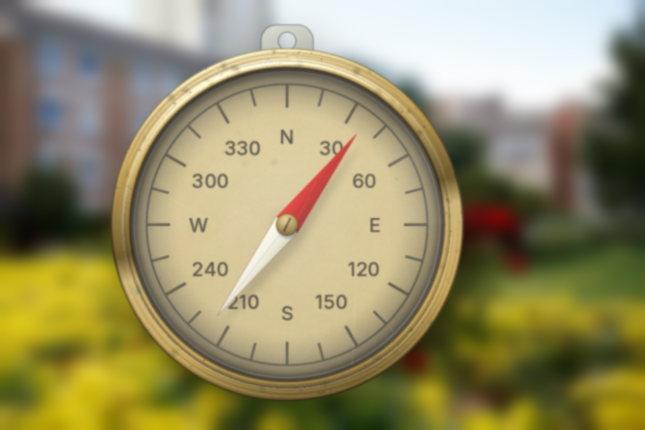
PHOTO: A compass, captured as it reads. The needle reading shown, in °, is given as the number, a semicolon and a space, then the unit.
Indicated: 37.5; °
